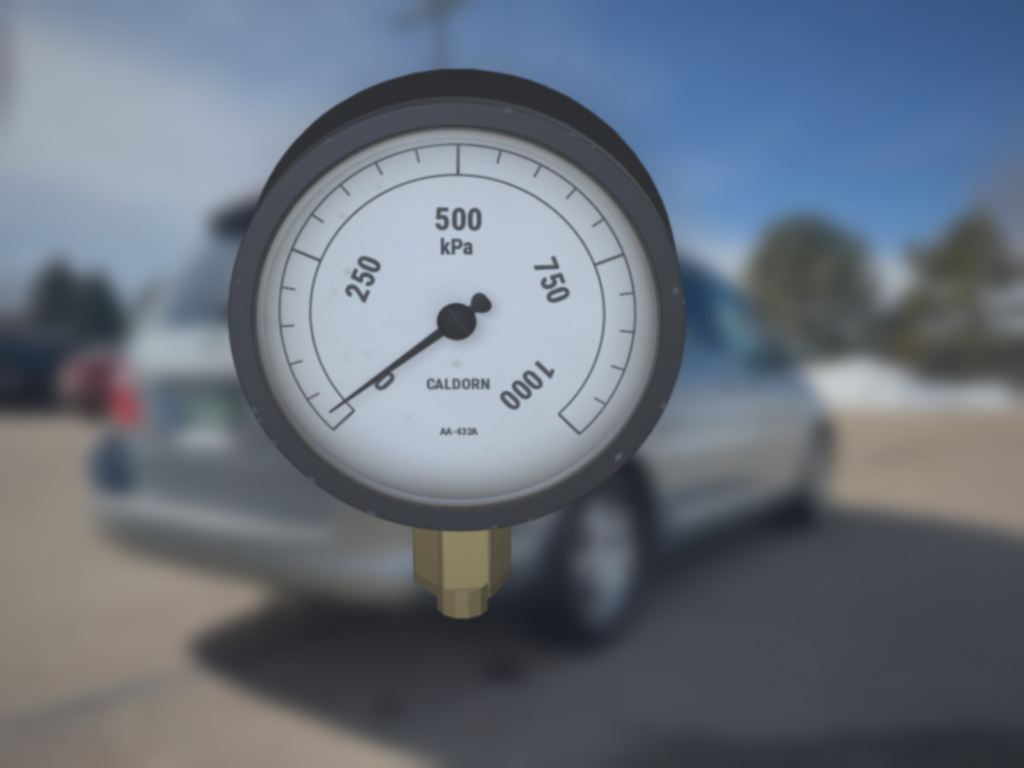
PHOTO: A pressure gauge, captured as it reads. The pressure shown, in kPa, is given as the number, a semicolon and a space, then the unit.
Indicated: 25; kPa
